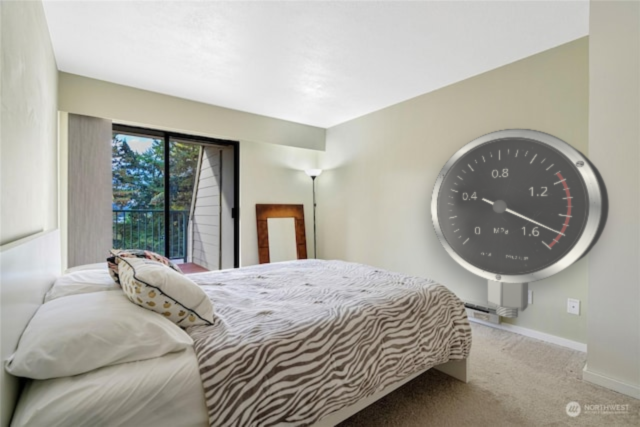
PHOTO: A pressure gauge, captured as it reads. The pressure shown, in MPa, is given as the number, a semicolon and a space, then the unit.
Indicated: 1.5; MPa
